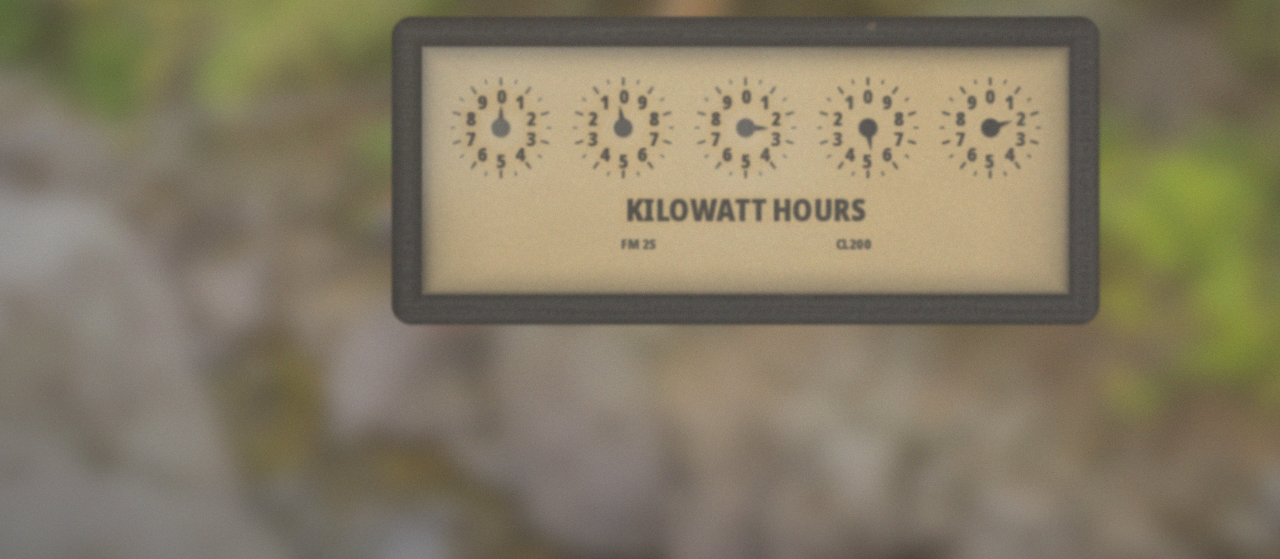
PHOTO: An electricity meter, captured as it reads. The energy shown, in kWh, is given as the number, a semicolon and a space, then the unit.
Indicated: 252; kWh
